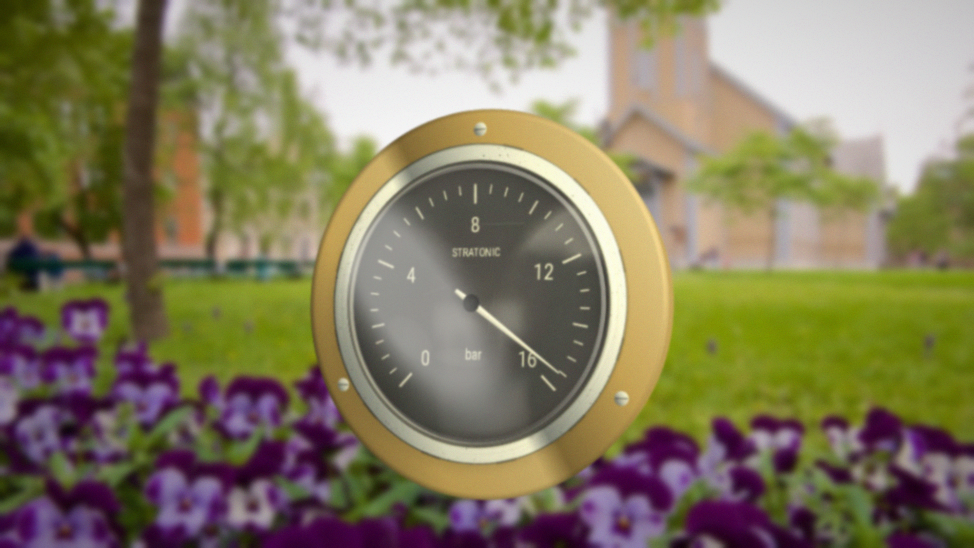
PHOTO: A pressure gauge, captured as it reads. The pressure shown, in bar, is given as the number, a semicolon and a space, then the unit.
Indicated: 15.5; bar
